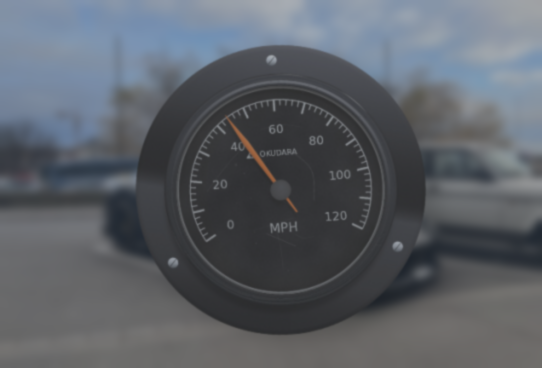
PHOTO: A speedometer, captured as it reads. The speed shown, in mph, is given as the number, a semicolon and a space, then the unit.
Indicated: 44; mph
